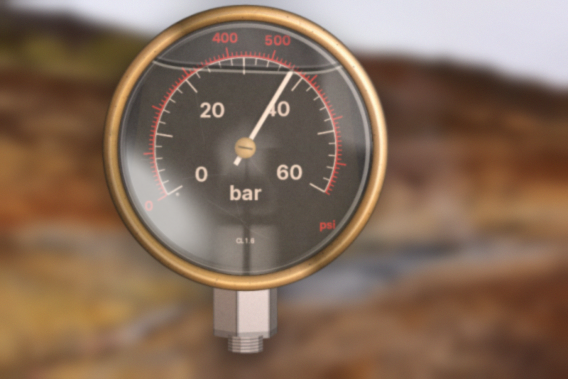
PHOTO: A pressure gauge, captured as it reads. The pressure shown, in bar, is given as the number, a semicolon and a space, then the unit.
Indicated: 38; bar
